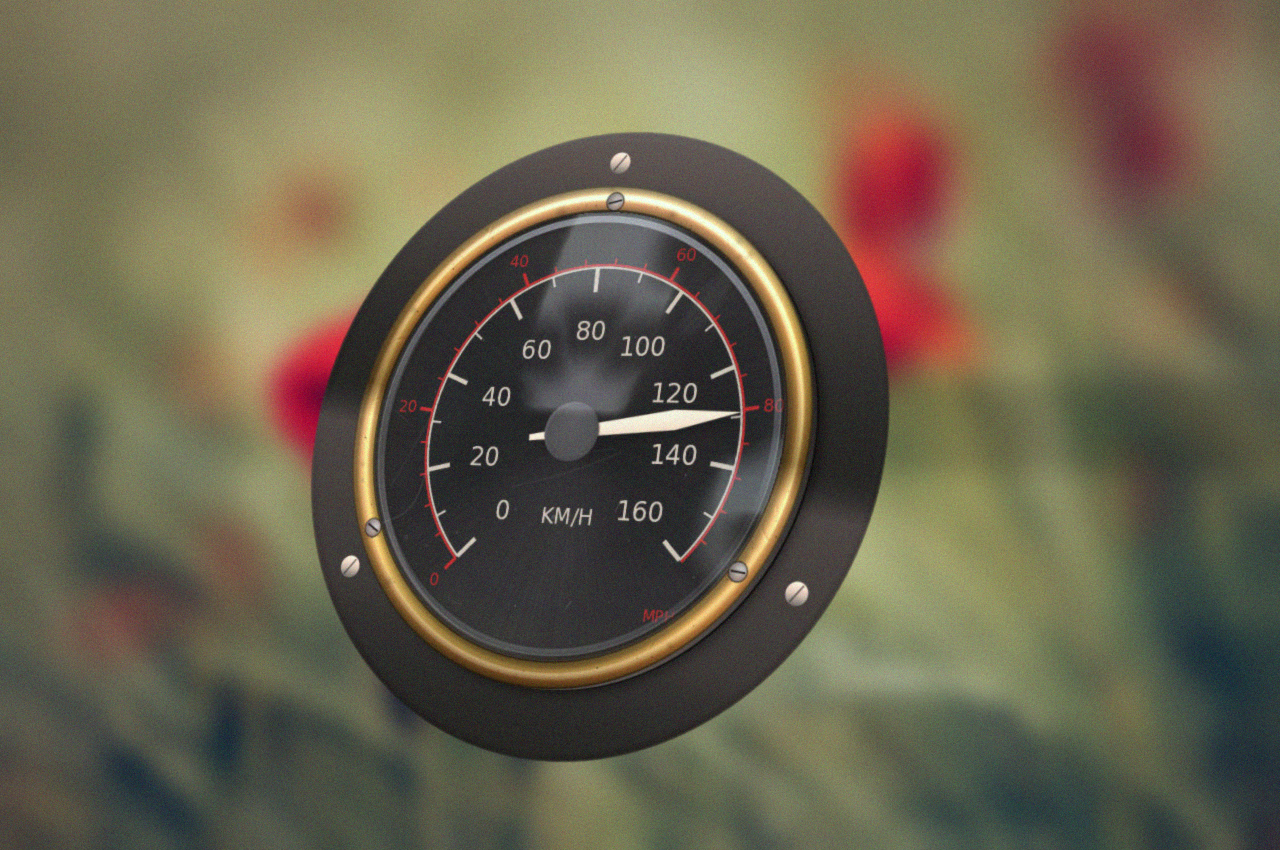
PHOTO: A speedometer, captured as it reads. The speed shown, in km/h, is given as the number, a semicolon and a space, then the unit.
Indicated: 130; km/h
